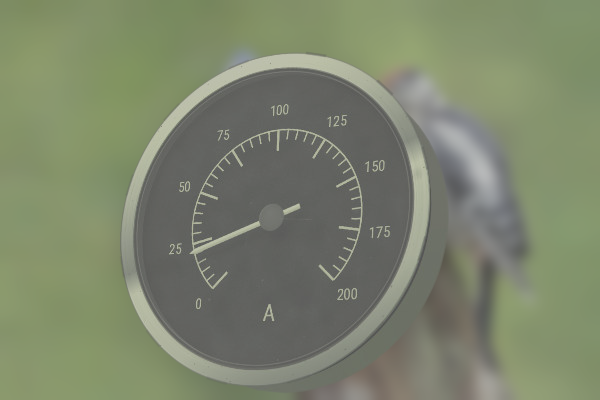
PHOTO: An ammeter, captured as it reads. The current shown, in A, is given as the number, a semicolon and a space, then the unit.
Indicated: 20; A
